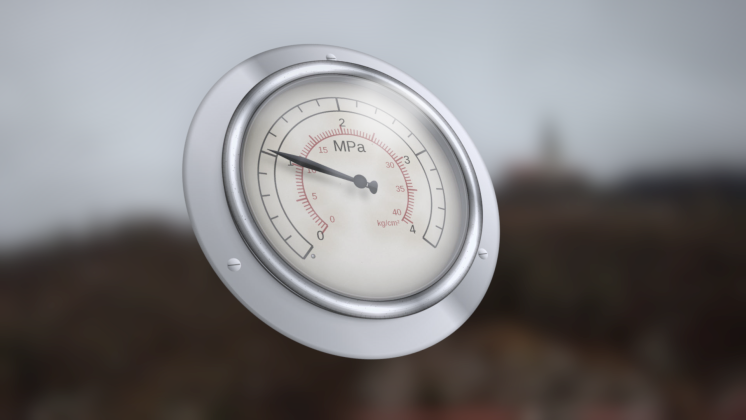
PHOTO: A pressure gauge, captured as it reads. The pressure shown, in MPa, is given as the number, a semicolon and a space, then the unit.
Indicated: 1; MPa
